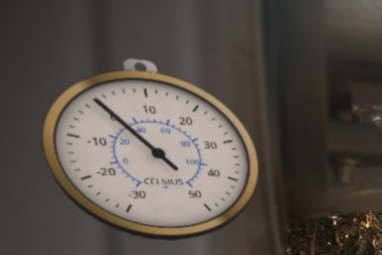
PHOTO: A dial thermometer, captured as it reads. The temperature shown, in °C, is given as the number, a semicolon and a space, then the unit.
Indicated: 0; °C
